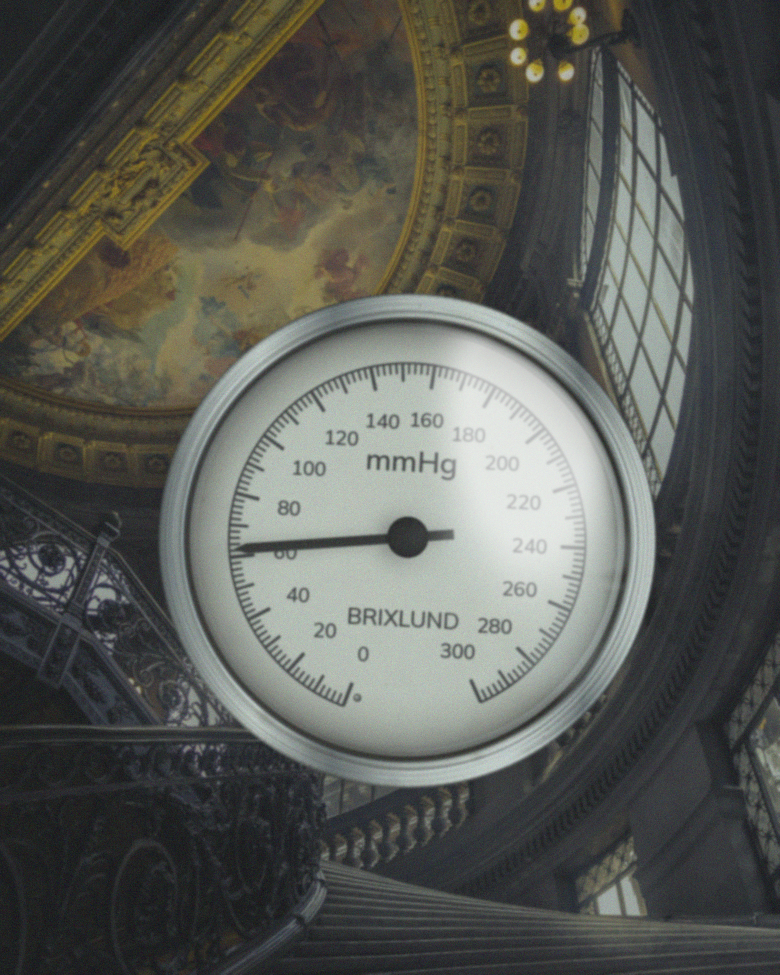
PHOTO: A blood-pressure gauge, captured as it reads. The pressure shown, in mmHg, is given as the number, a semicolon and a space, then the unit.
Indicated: 62; mmHg
